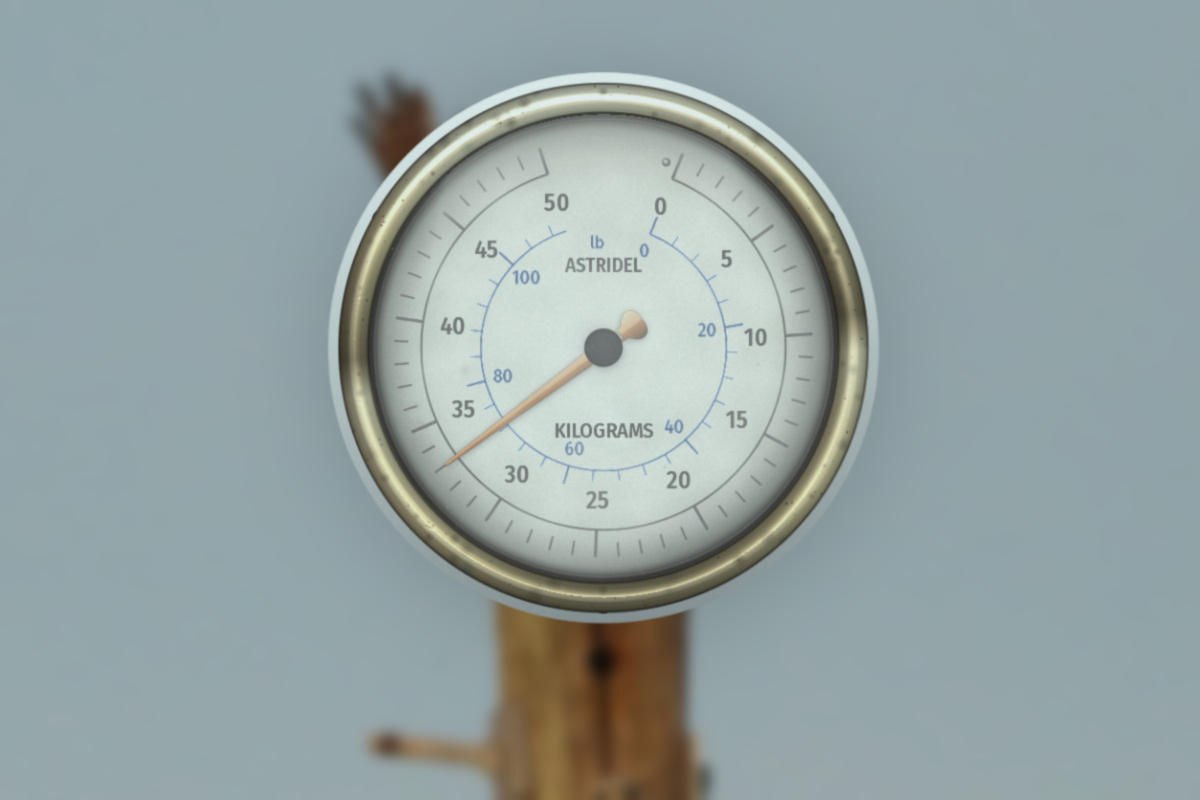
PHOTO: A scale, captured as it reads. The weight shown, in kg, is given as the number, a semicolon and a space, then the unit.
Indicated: 33; kg
